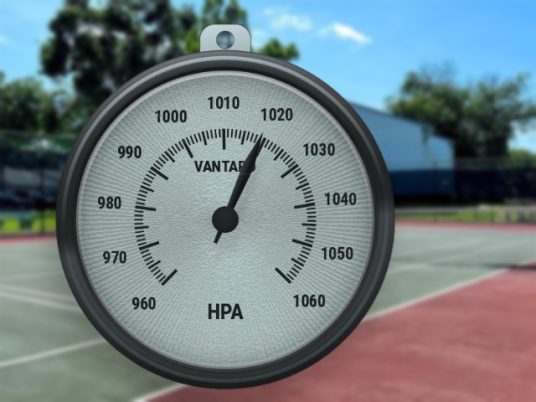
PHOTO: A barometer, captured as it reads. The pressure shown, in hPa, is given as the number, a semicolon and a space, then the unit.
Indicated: 1019; hPa
